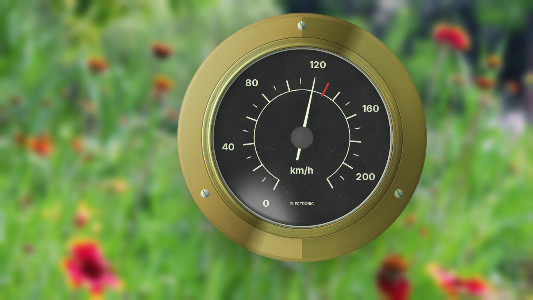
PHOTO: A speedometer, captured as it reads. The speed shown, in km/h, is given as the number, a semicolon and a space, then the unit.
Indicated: 120; km/h
